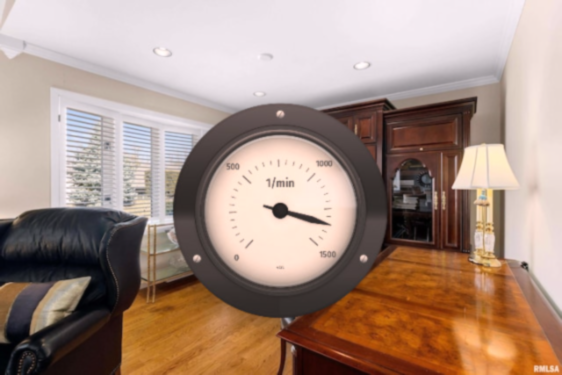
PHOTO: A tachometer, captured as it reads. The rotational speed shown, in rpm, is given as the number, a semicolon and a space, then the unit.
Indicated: 1350; rpm
